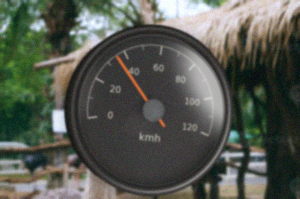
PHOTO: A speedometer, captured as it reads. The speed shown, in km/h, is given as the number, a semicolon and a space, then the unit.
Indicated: 35; km/h
